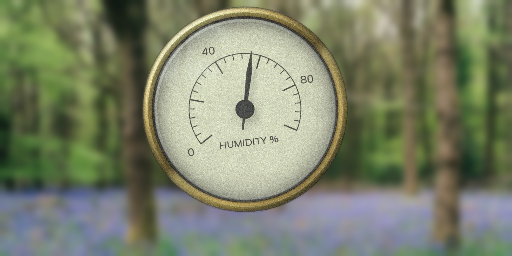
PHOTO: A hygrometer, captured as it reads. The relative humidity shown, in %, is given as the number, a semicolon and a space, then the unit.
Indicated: 56; %
